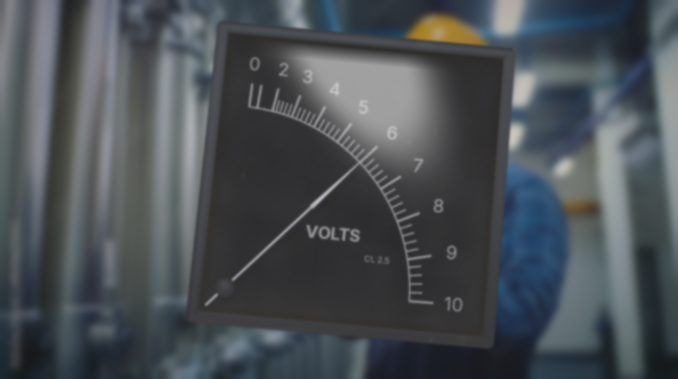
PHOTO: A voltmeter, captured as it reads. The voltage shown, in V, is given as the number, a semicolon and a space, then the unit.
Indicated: 6; V
